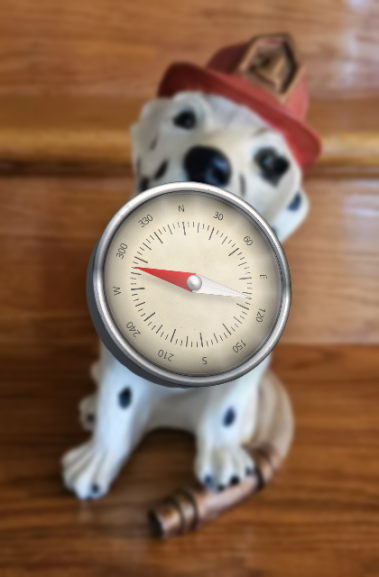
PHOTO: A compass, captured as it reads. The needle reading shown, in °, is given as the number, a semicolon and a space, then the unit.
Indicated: 290; °
